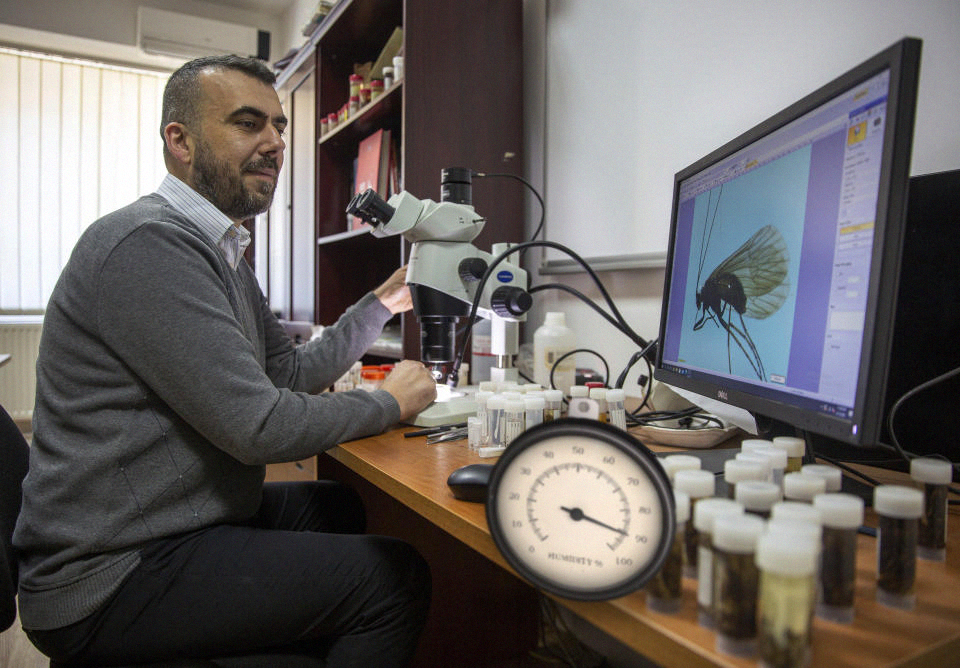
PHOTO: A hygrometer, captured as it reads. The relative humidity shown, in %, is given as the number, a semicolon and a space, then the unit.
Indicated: 90; %
